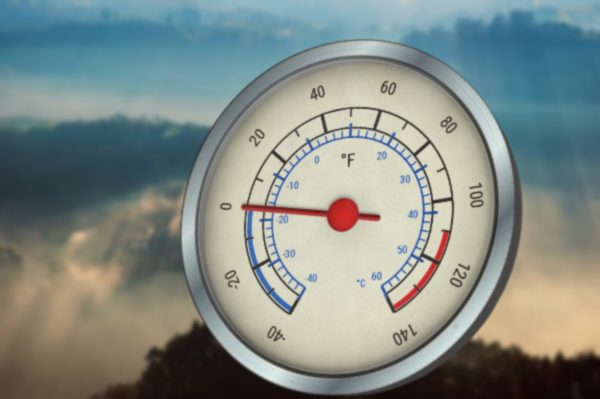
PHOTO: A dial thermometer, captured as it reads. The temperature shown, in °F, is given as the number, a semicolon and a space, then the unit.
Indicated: 0; °F
